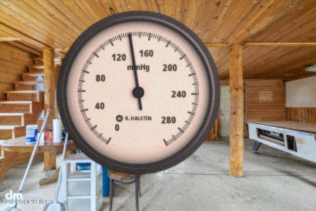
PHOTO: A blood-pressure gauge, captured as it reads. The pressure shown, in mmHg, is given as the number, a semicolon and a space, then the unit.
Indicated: 140; mmHg
